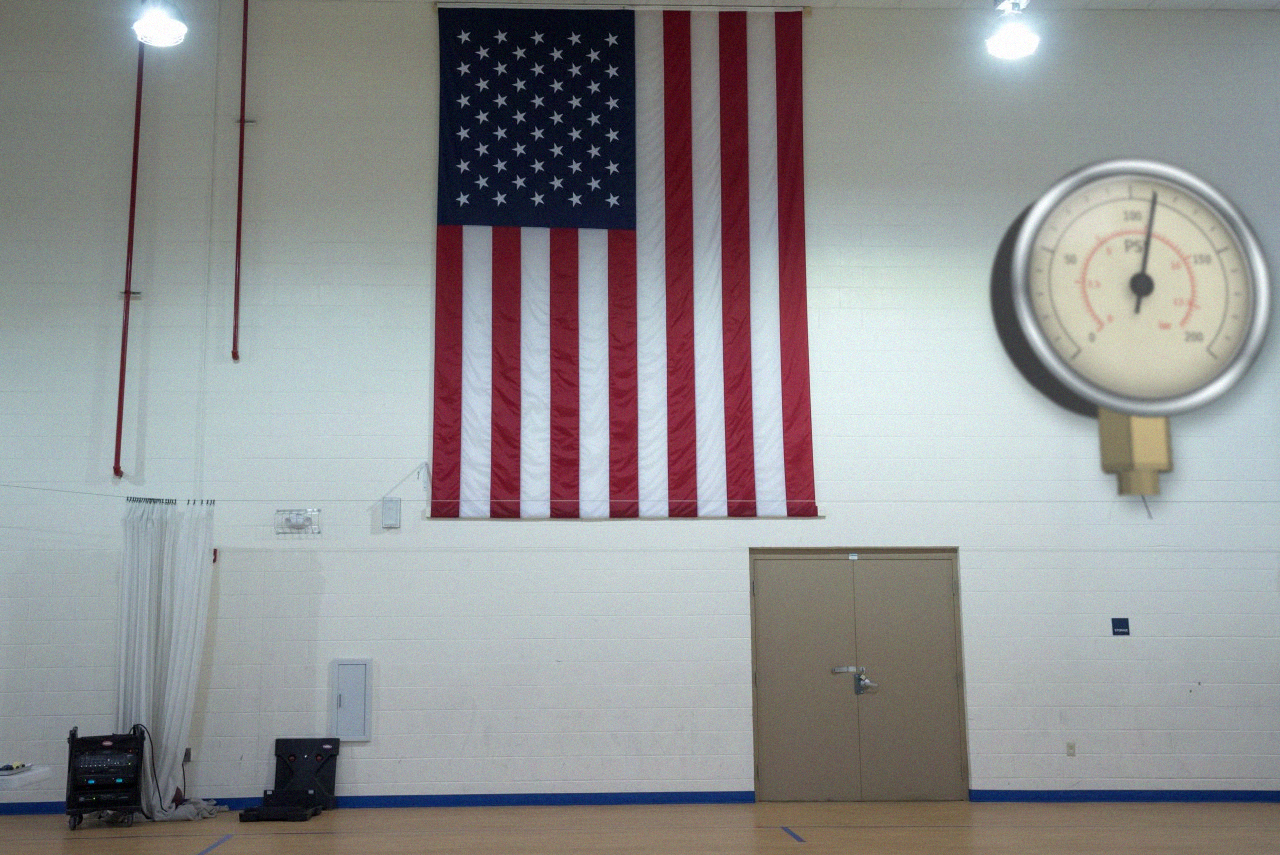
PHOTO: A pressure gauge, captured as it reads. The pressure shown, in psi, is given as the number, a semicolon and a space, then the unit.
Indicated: 110; psi
